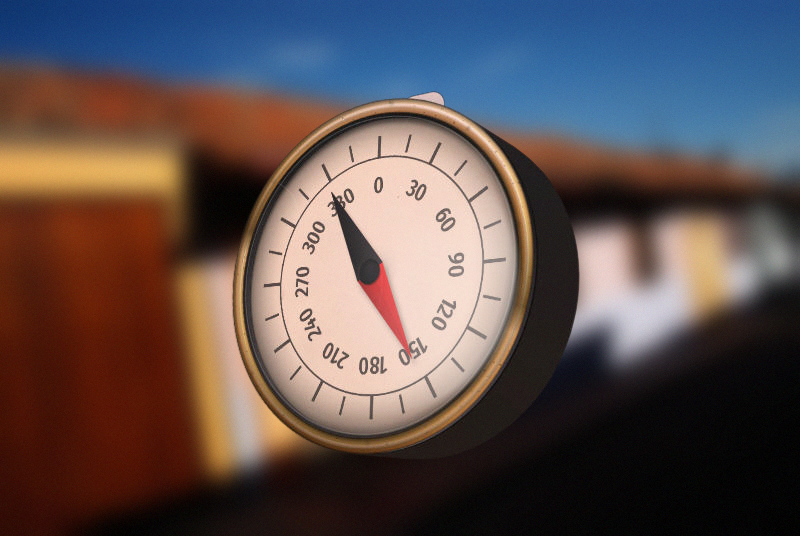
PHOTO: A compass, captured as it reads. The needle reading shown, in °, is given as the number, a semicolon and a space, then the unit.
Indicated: 150; °
